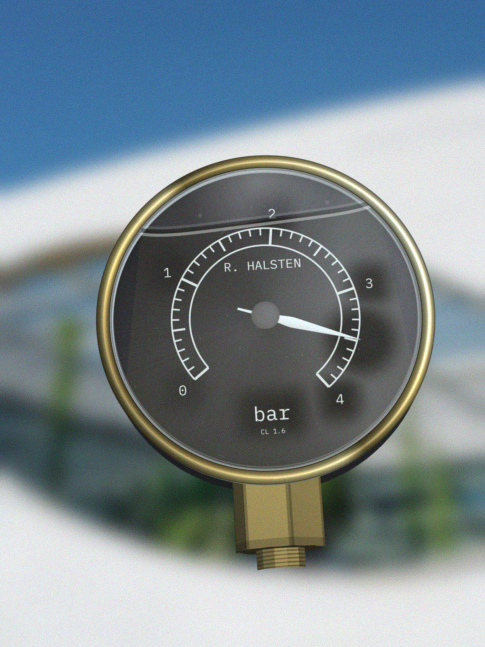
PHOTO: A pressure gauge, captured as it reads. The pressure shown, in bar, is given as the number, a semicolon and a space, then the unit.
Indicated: 3.5; bar
